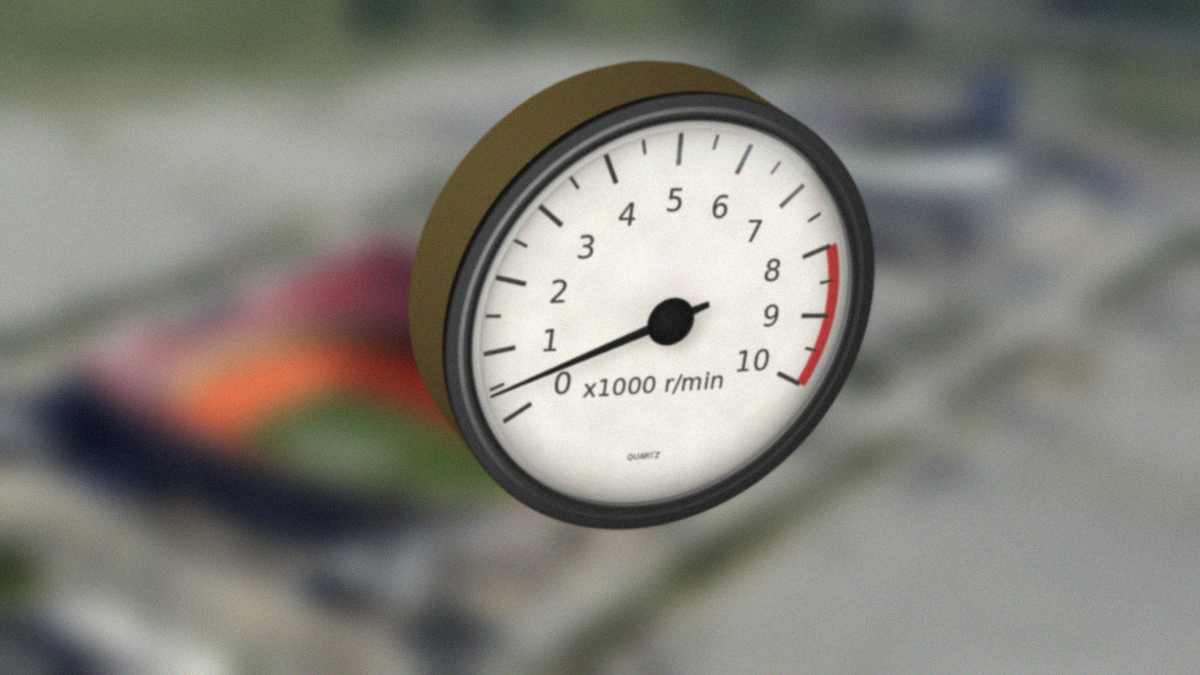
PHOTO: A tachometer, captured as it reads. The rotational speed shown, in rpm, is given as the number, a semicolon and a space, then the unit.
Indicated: 500; rpm
